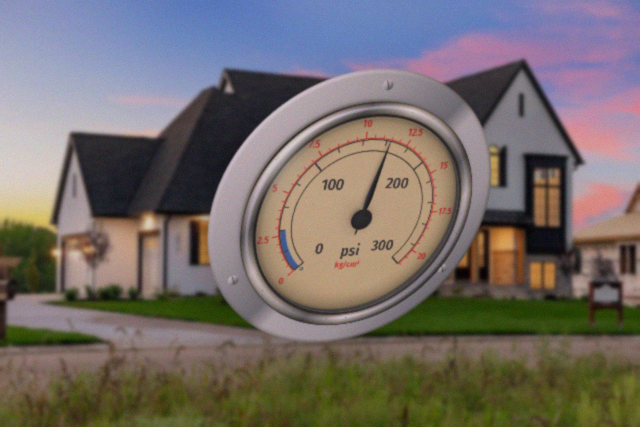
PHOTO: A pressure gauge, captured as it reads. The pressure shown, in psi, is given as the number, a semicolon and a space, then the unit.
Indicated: 160; psi
